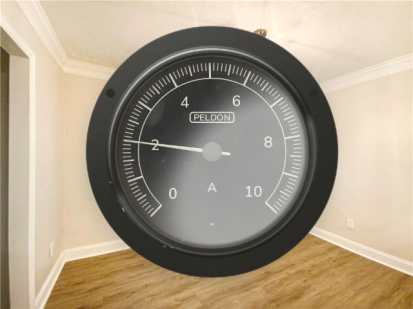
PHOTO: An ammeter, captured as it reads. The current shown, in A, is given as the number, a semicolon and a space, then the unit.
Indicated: 2; A
